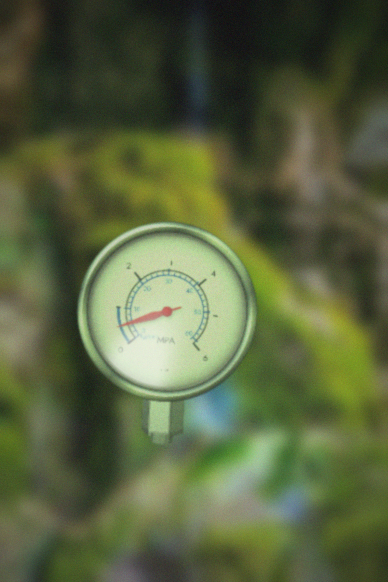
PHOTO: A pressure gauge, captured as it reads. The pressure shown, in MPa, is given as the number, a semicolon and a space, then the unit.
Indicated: 0.5; MPa
